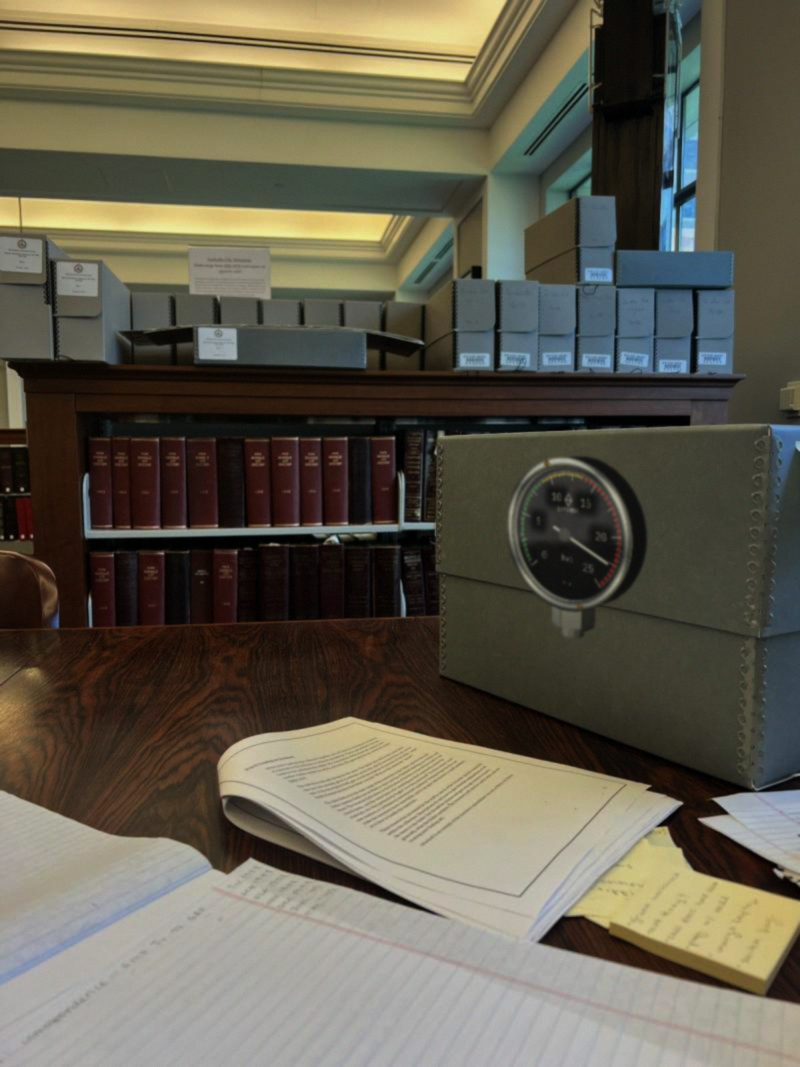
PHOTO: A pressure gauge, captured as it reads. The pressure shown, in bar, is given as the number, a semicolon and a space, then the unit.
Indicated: 22.5; bar
